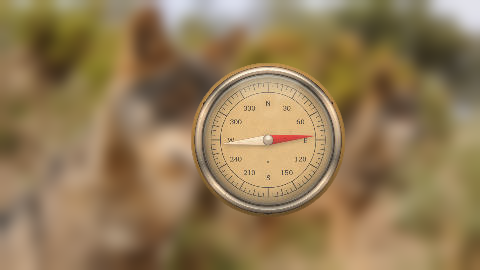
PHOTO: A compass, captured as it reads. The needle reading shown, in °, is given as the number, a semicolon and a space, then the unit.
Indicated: 85; °
